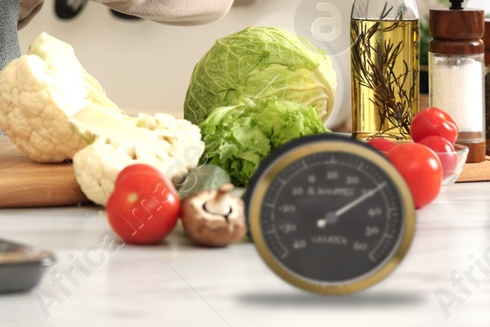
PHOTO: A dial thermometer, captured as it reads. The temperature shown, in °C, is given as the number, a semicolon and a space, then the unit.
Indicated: 30; °C
